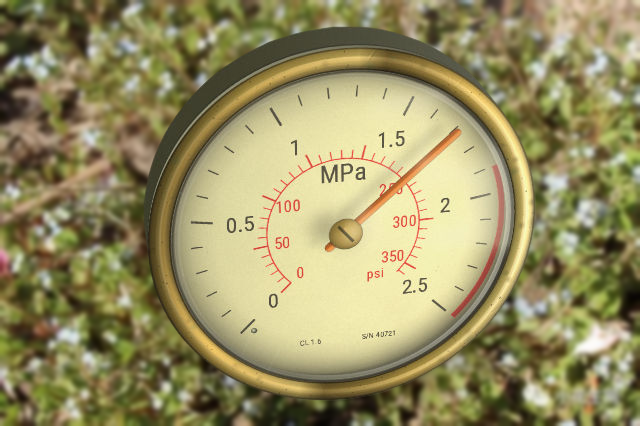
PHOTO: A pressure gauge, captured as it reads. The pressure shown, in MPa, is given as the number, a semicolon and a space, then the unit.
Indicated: 1.7; MPa
